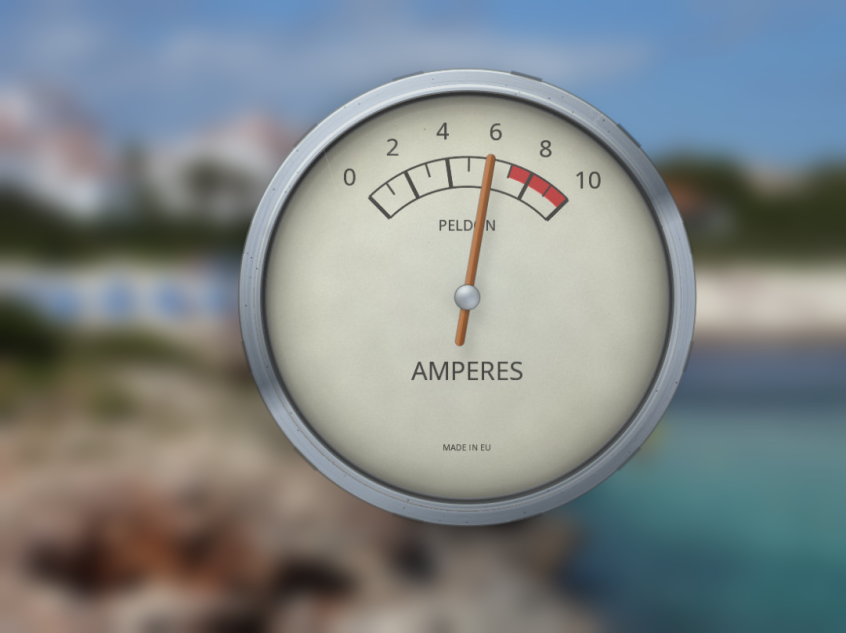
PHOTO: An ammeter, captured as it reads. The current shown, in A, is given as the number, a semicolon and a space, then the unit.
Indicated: 6; A
